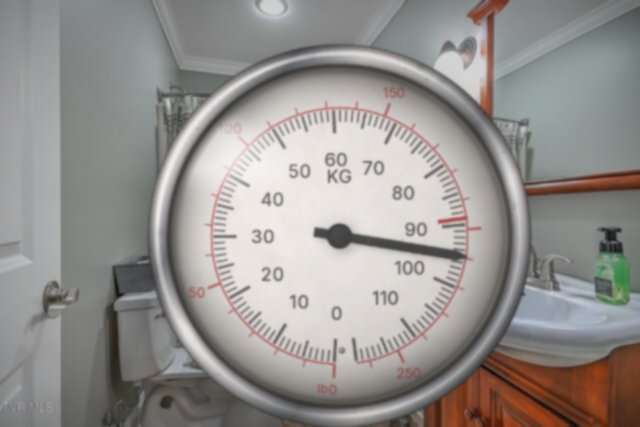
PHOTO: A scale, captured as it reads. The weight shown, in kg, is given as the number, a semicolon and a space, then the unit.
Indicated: 95; kg
